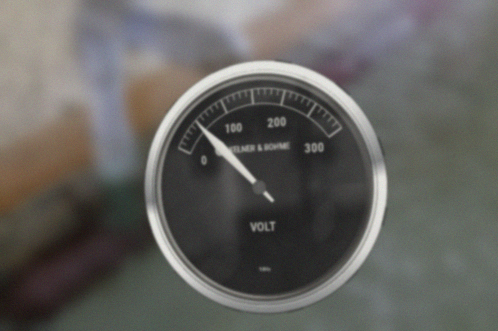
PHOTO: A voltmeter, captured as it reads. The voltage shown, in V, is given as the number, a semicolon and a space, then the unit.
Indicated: 50; V
